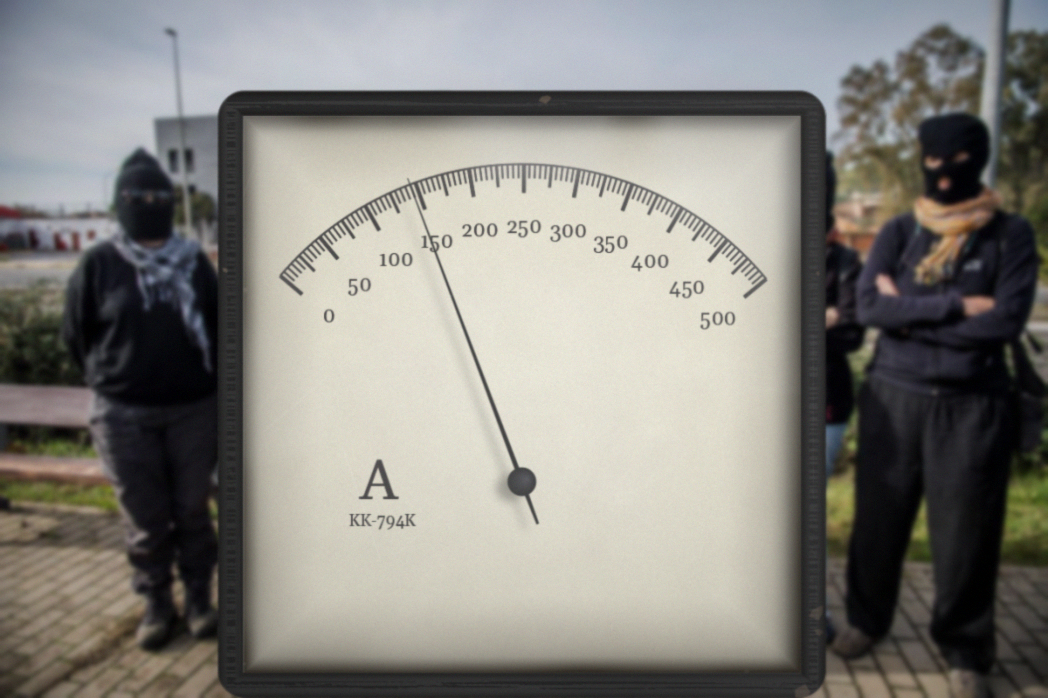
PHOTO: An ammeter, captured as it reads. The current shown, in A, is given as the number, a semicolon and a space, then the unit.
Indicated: 145; A
